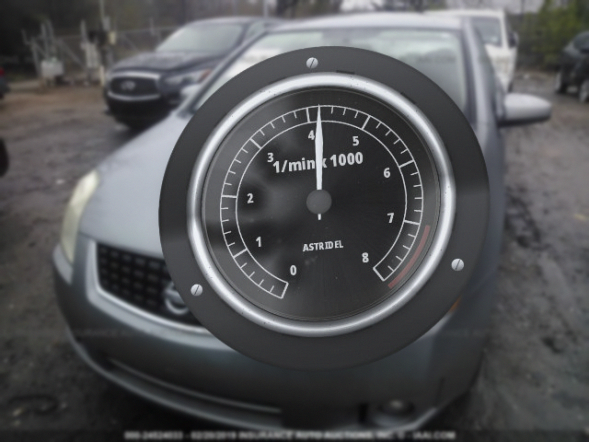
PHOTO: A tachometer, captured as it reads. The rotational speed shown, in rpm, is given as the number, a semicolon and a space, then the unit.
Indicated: 4200; rpm
